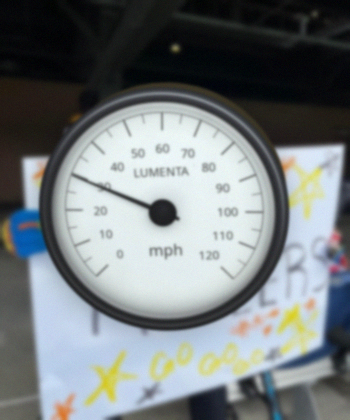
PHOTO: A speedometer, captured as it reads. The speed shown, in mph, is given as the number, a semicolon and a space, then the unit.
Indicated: 30; mph
